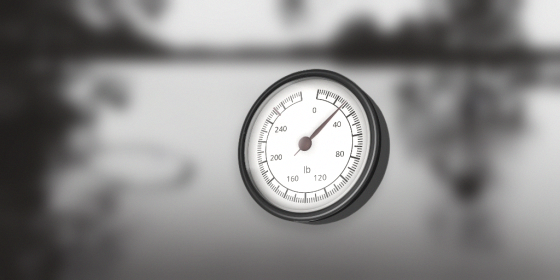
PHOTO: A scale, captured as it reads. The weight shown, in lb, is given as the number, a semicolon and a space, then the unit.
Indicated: 30; lb
